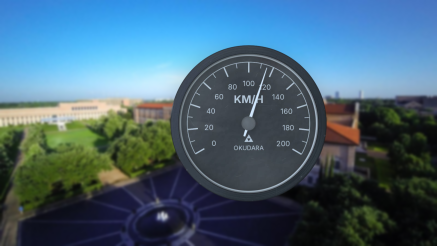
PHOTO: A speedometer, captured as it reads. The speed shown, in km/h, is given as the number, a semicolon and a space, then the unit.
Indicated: 115; km/h
